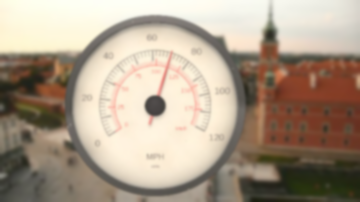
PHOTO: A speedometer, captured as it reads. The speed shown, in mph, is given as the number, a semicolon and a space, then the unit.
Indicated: 70; mph
